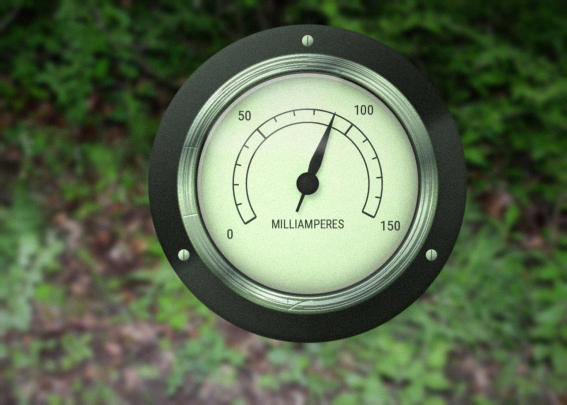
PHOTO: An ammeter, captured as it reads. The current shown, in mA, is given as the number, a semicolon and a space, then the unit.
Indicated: 90; mA
